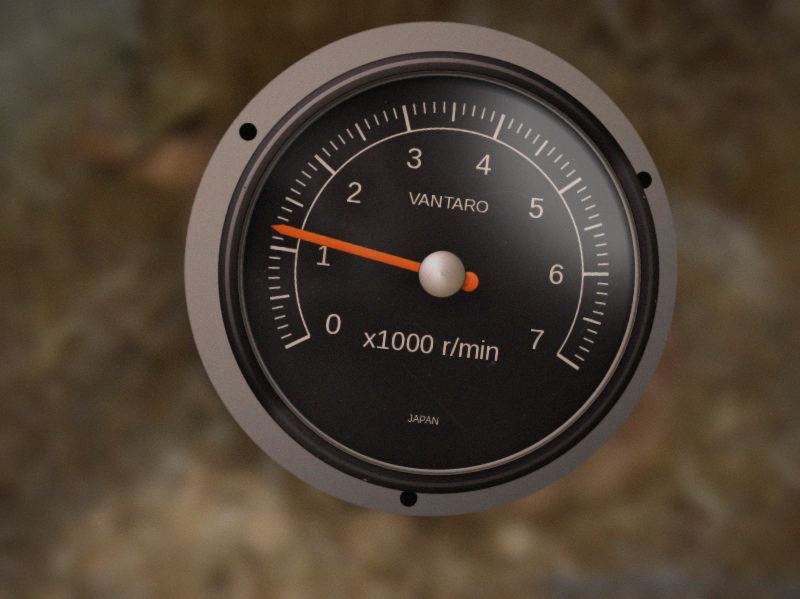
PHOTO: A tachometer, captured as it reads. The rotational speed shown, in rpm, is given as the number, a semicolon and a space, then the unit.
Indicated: 1200; rpm
